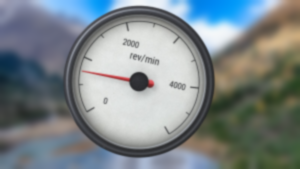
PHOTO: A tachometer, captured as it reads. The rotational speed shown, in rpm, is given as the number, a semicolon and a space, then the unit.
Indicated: 750; rpm
